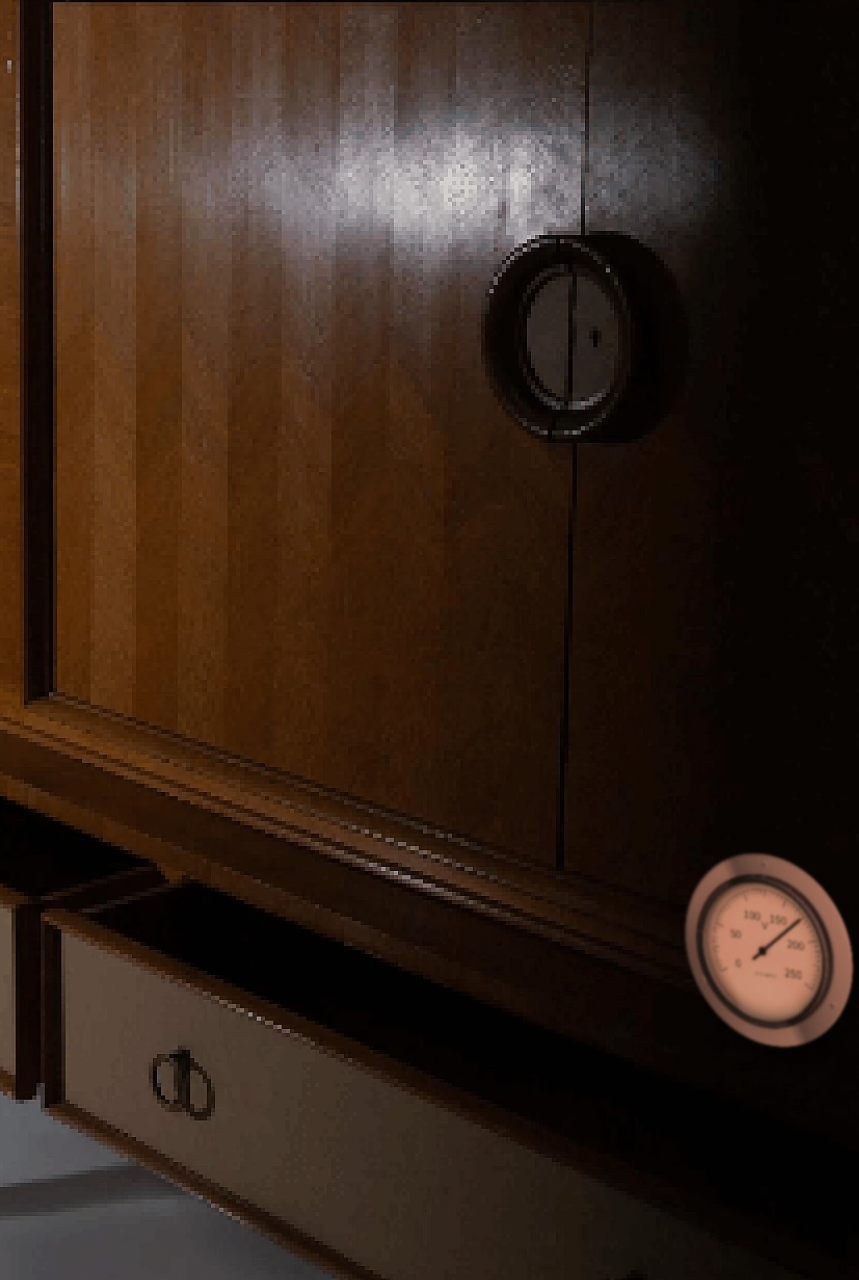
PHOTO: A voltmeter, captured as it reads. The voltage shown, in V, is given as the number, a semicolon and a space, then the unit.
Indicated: 175; V
